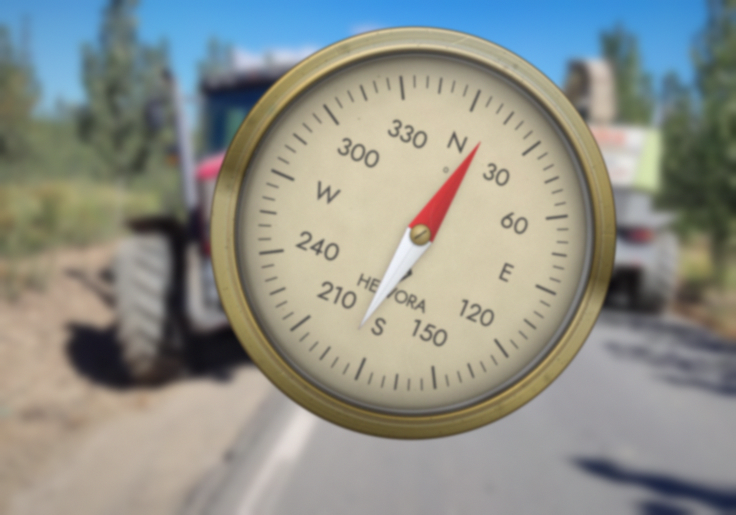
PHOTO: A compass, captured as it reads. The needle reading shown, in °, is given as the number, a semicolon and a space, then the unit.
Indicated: 10; °
